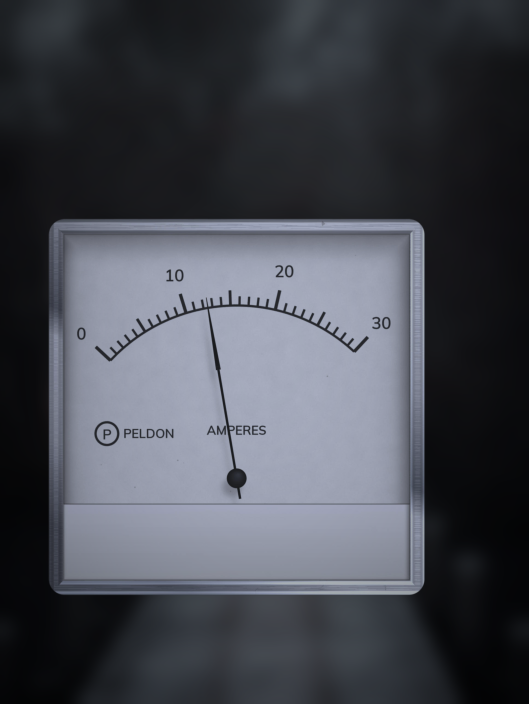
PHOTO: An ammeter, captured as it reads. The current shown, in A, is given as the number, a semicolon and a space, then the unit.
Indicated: 12.5; A
